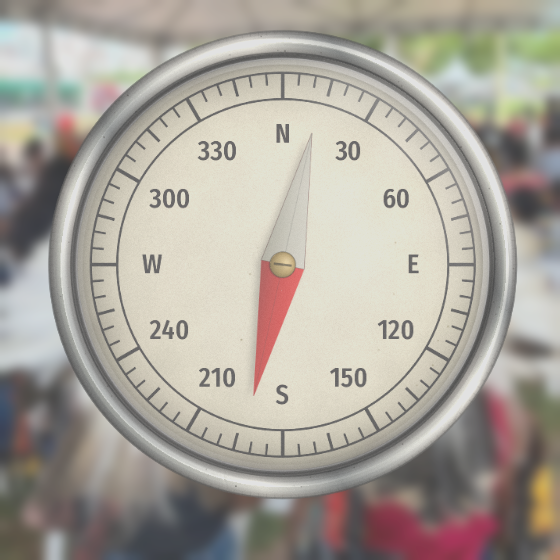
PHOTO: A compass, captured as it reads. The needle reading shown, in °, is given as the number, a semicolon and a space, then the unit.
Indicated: 192.5; °
